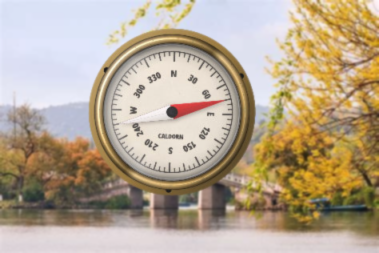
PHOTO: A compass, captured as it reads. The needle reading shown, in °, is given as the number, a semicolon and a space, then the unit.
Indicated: 75; °
